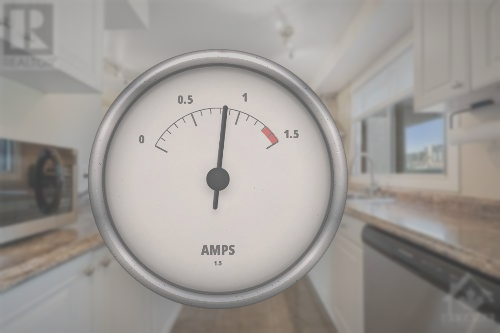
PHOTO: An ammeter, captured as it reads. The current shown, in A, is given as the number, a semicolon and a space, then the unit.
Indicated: 0.85; A
